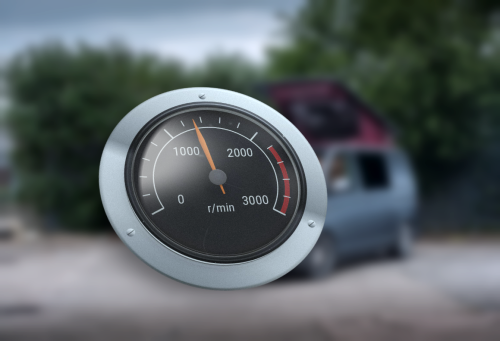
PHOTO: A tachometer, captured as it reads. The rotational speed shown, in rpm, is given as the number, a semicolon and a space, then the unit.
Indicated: 1300; rpm
